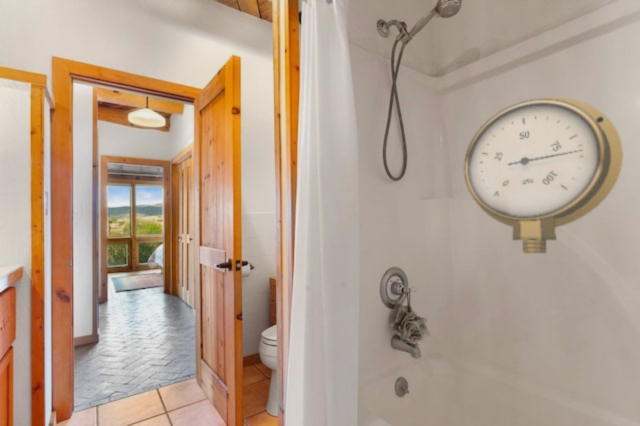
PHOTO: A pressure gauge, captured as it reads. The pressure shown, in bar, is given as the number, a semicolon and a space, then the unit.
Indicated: 82.5; bar
